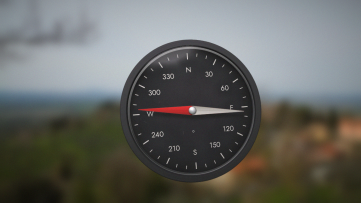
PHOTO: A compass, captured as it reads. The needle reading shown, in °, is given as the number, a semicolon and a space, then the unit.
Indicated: 275; °
